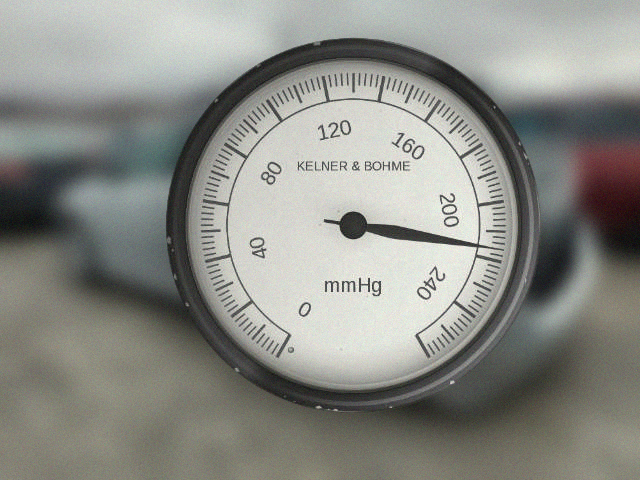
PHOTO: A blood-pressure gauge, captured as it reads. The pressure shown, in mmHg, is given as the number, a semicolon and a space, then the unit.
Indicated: 216; mmHg
